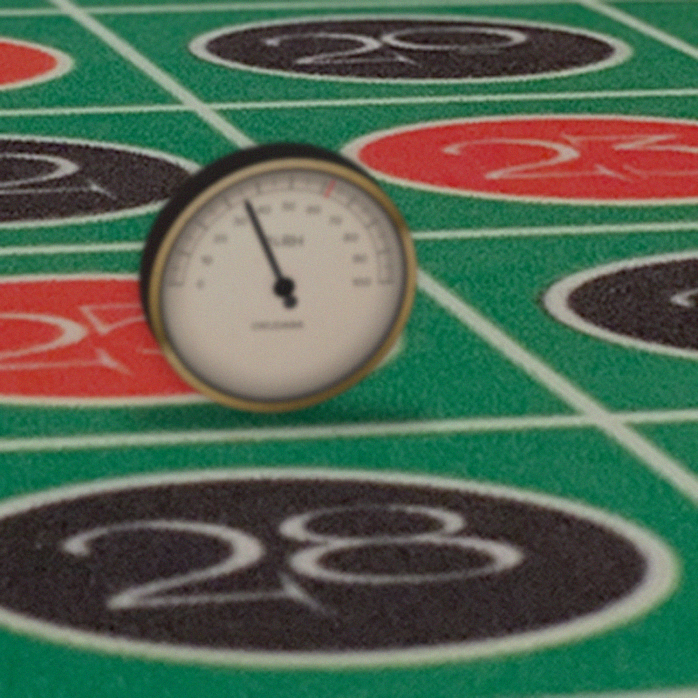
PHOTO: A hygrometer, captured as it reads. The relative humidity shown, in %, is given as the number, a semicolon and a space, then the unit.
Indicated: 35; %
